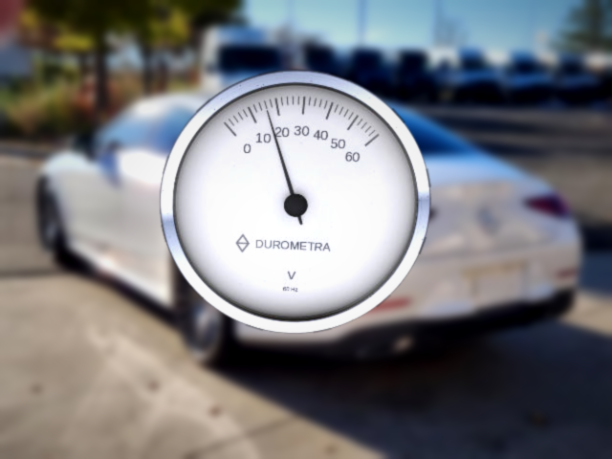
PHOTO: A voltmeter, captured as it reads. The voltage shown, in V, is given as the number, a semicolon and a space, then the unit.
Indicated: 16; V
